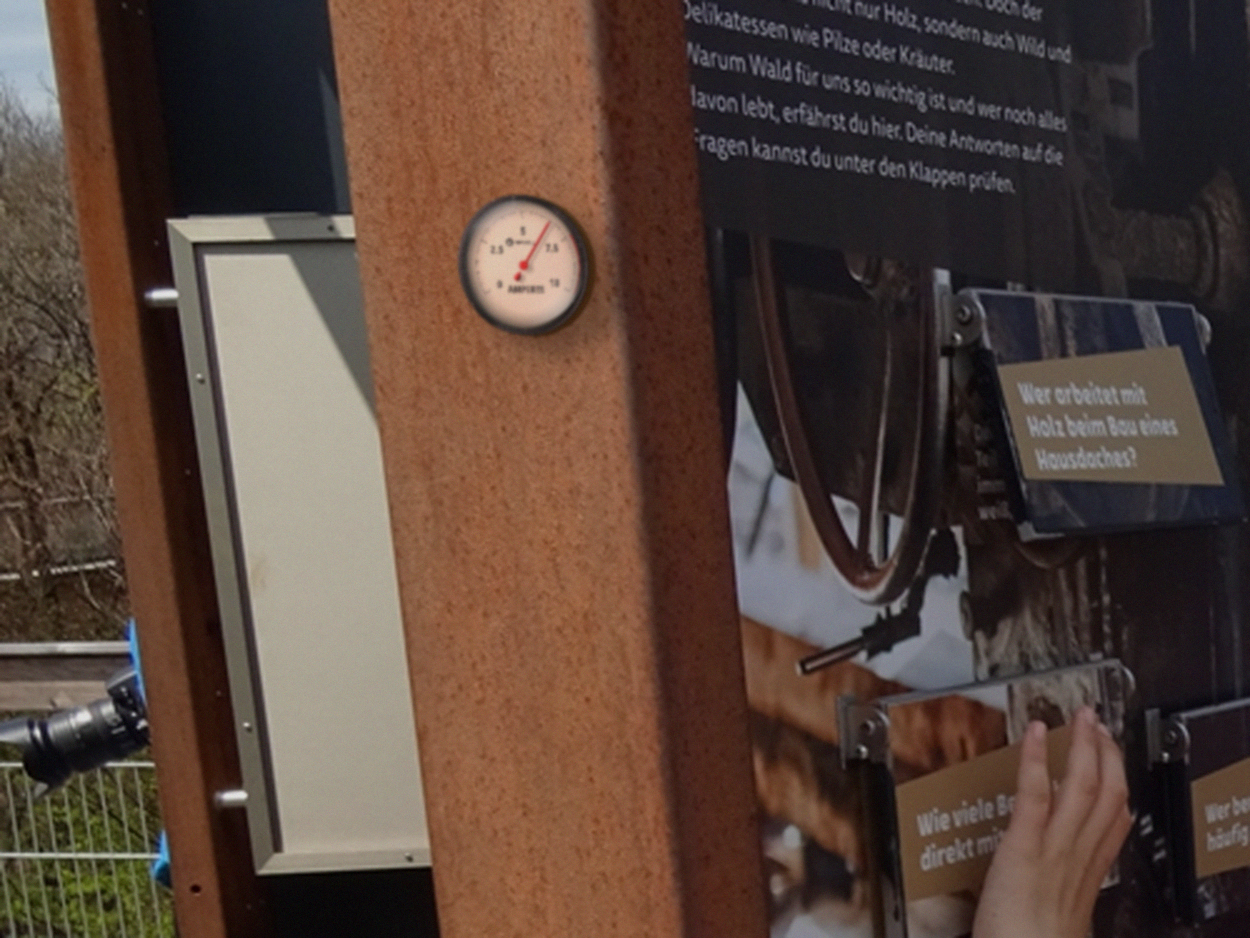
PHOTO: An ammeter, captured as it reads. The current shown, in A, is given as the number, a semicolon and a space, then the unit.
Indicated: 6.5; A
